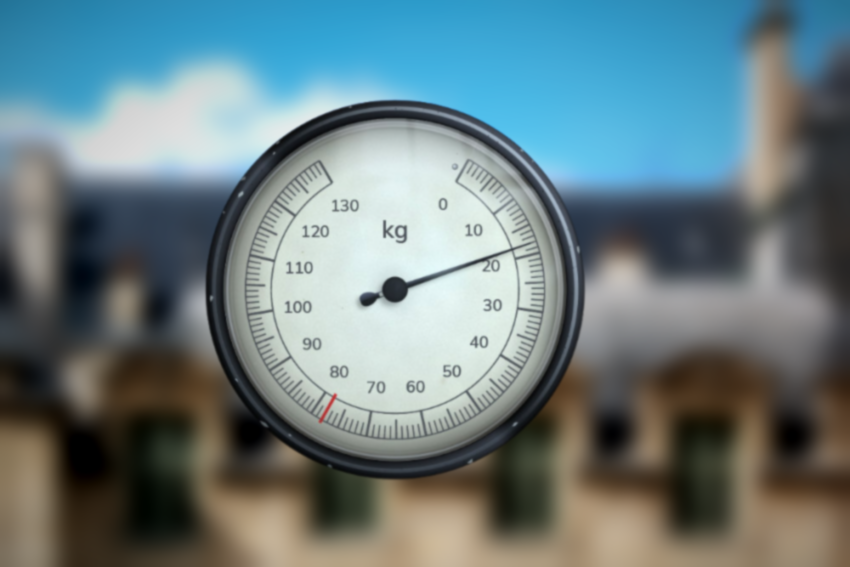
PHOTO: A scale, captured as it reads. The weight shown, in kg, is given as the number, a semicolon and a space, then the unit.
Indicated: 18; kg
